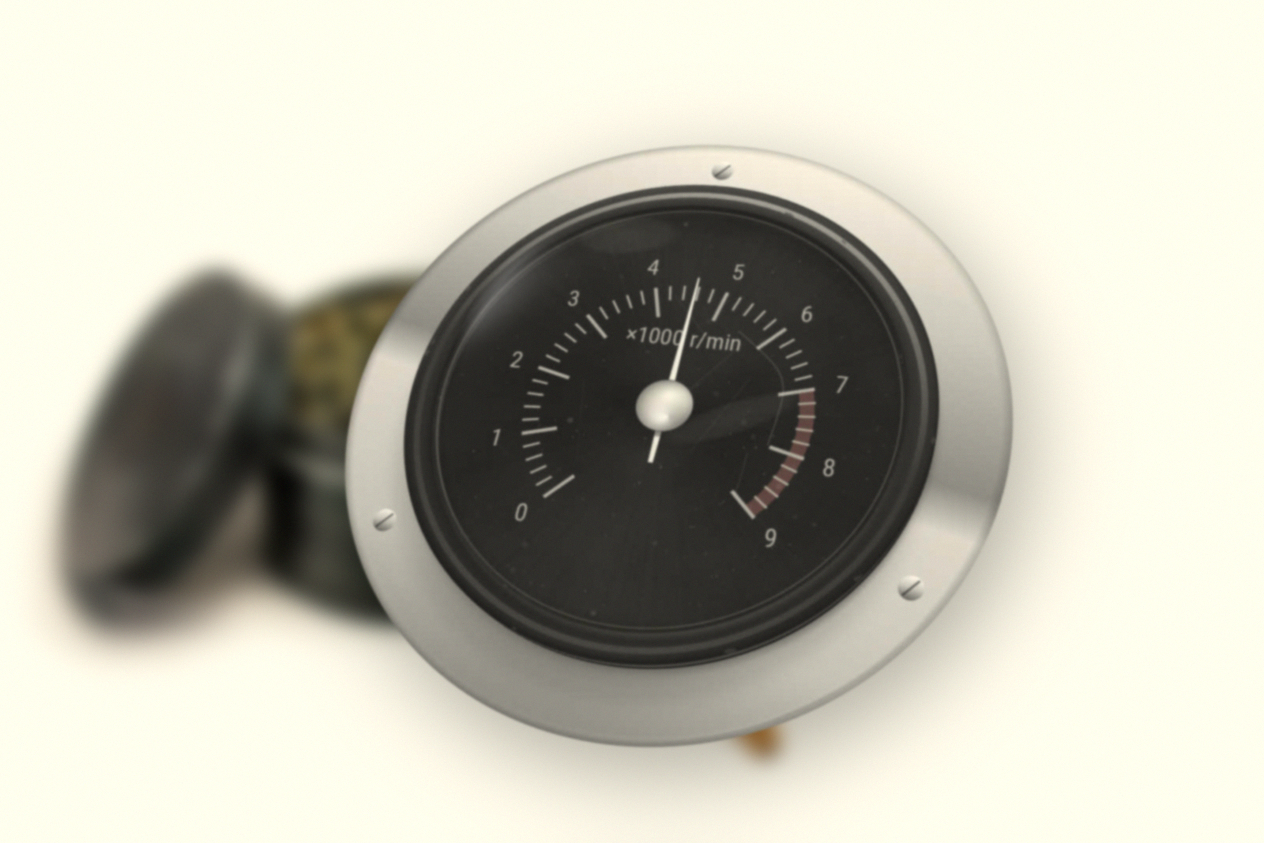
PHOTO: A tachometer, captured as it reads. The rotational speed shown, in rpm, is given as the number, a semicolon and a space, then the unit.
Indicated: 4600; rpm
